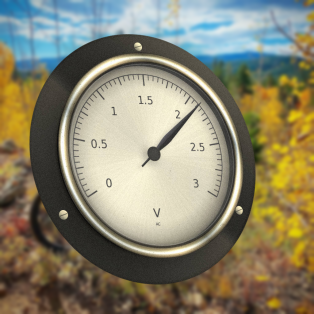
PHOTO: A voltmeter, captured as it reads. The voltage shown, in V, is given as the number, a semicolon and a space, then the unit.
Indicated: 2.1; V
